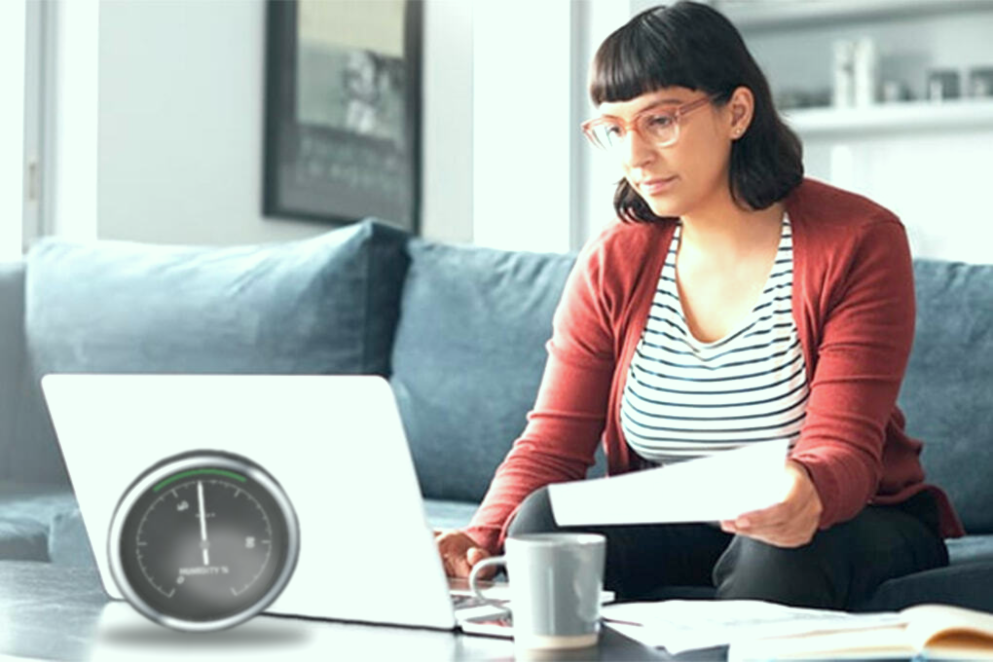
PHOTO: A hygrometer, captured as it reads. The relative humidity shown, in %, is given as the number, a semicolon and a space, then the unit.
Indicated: 48; %
